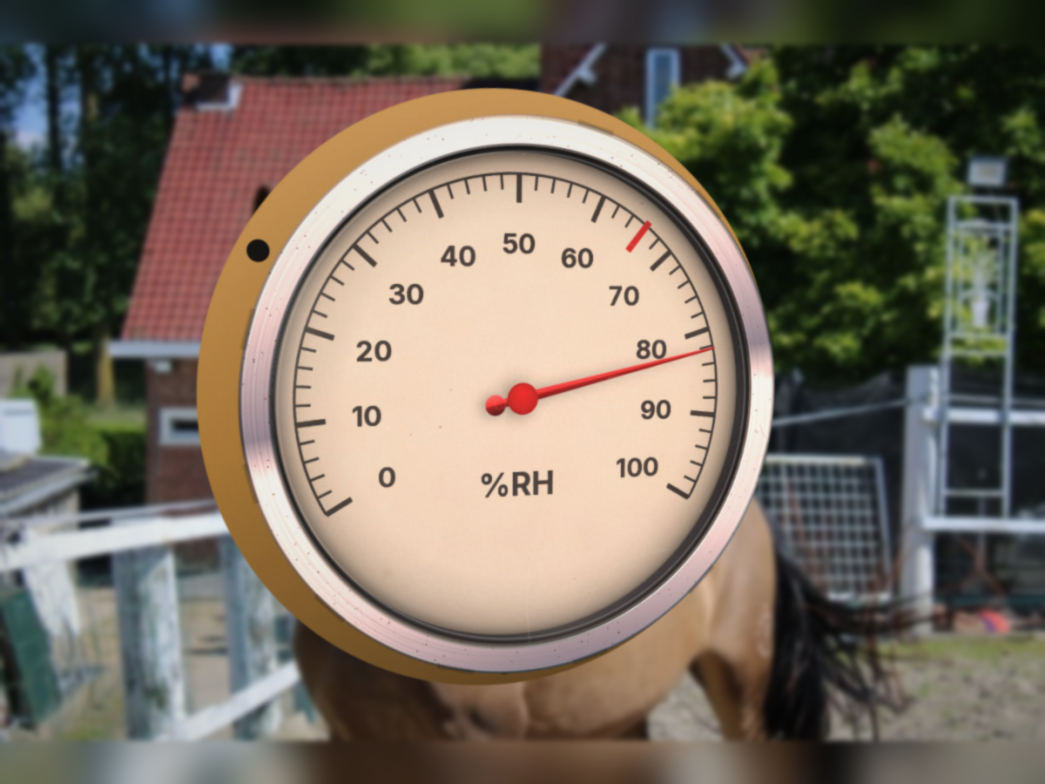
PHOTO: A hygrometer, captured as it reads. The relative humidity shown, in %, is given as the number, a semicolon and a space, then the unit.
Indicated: 82; %
